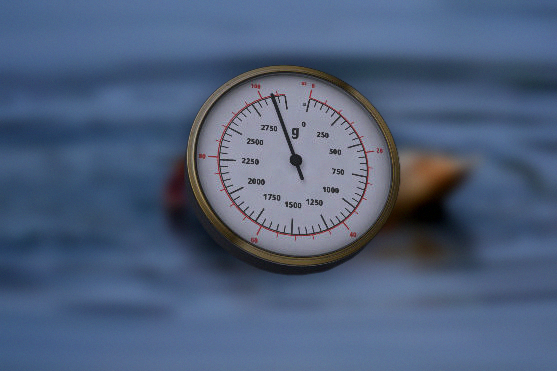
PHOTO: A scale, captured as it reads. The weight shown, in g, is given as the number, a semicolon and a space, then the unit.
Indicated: 2900; g
